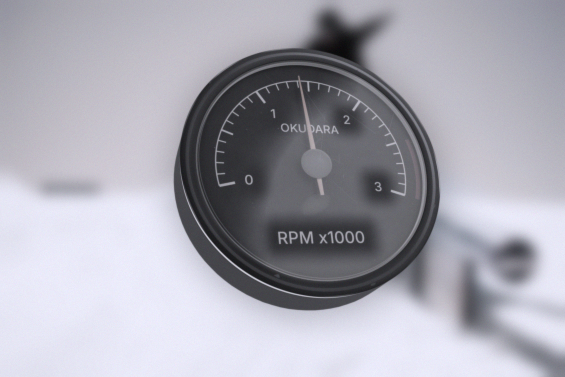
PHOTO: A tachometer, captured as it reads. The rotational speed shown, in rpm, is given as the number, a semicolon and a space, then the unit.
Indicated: 1400; rpm
